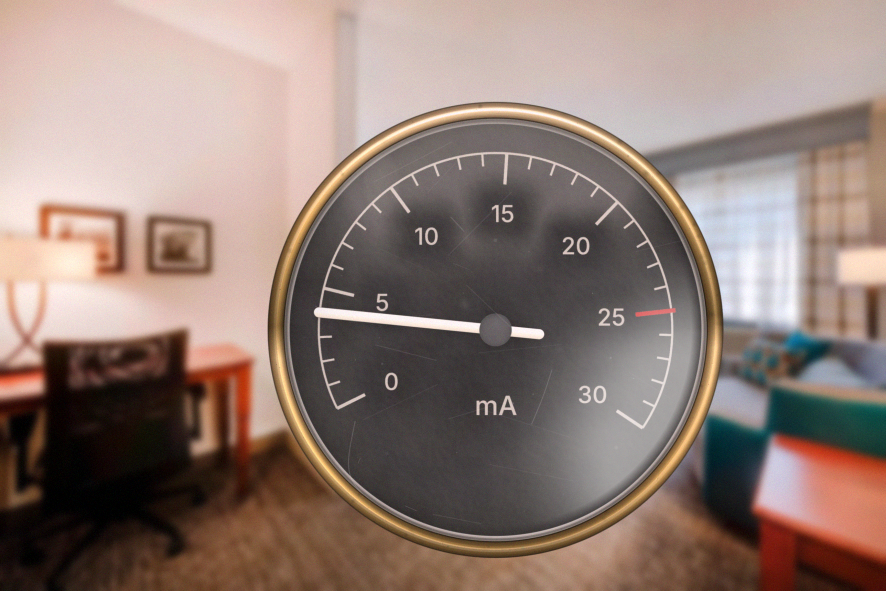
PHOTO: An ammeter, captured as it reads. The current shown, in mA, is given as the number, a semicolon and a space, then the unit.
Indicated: 4; mA
